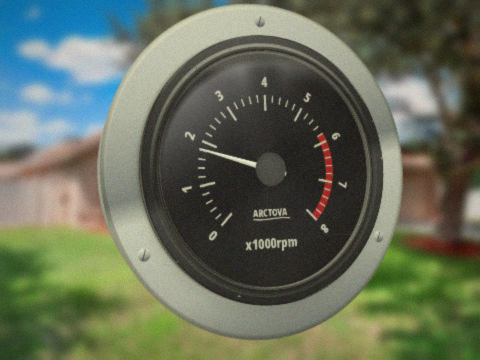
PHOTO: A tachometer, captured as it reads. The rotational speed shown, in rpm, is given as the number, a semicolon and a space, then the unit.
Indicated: 1800; rpm
